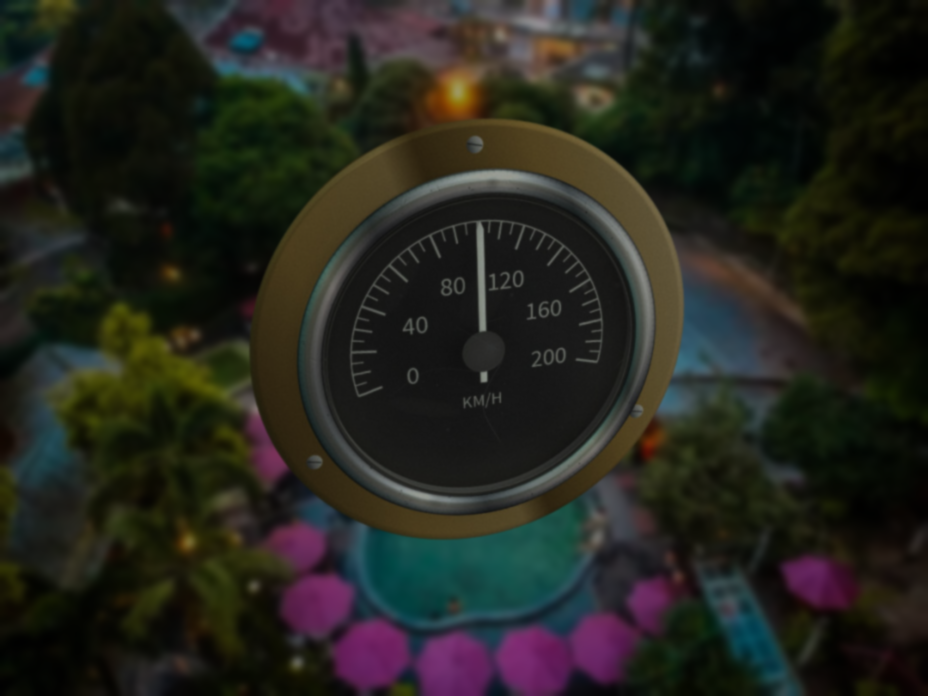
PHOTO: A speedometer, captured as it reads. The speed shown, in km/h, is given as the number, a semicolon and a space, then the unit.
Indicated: 100; km/h
